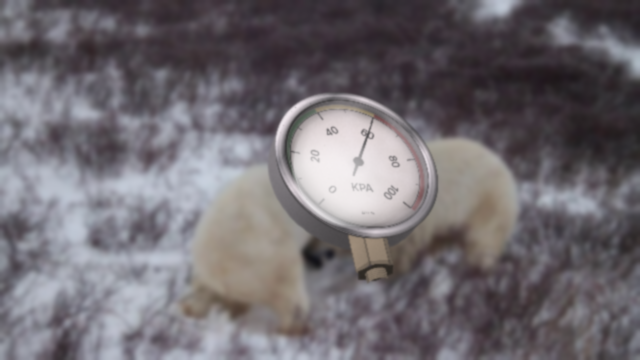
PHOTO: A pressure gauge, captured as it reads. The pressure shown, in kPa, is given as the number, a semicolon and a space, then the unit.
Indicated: 60; kPa
